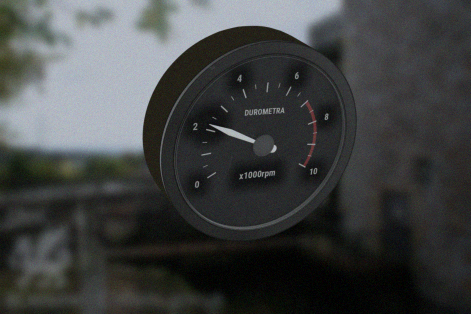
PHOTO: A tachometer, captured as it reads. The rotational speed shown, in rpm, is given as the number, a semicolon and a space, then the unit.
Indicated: 2250; rpm
